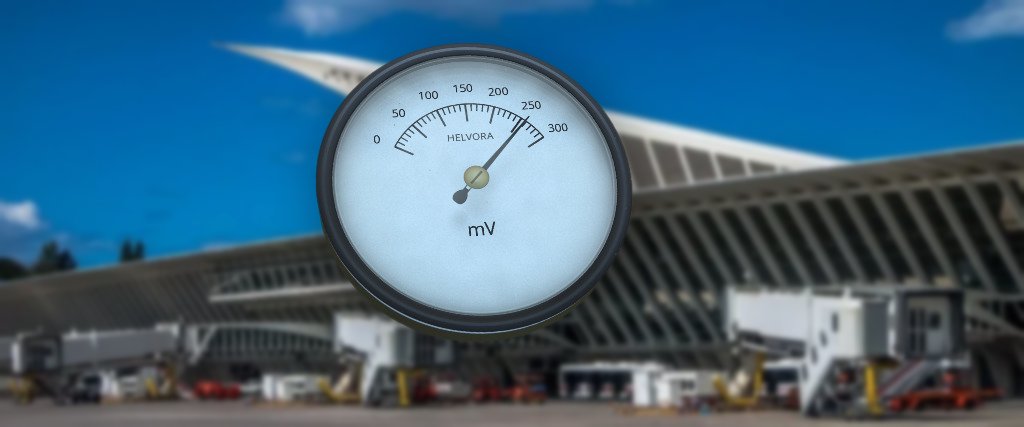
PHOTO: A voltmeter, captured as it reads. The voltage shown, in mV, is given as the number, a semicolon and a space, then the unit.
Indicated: 260; mV
